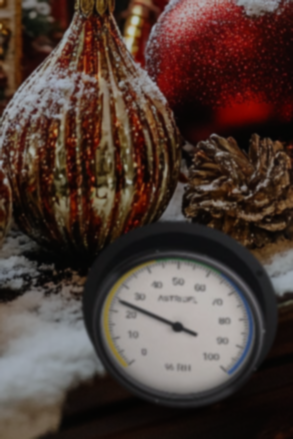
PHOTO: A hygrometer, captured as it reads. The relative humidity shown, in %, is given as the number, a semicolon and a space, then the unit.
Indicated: 25; %
